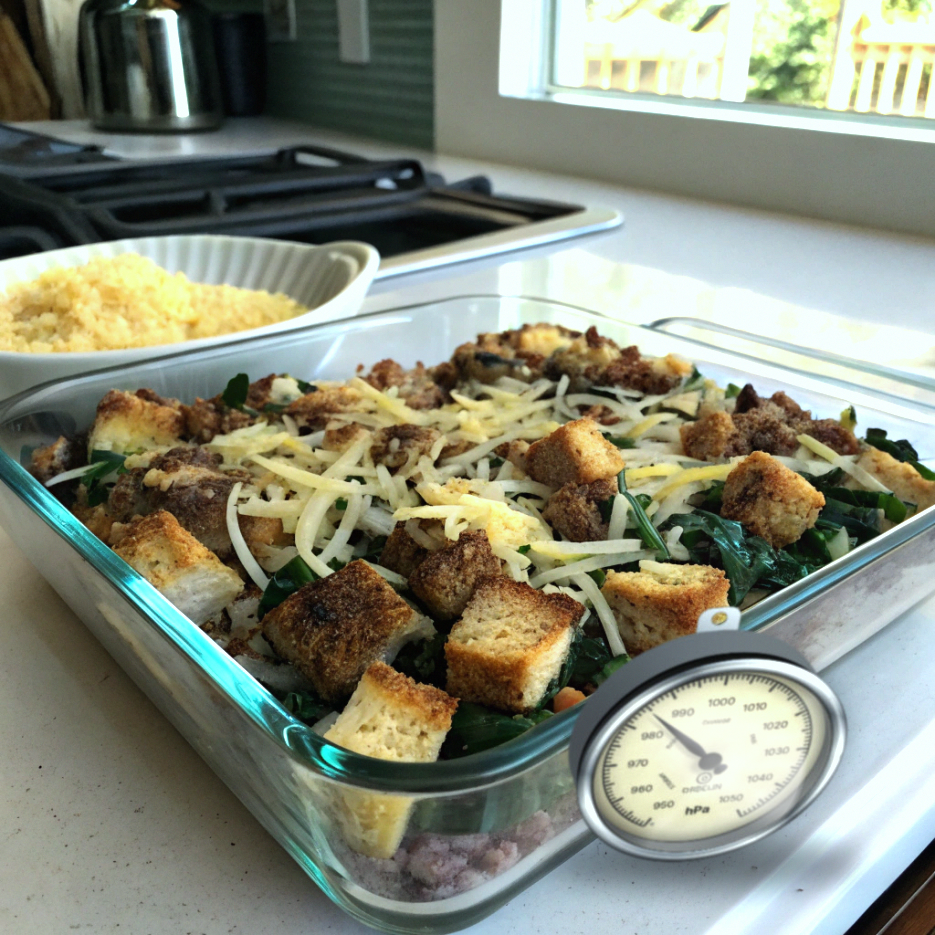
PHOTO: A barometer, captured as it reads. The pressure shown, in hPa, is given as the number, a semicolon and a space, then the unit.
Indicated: 985; hPa
